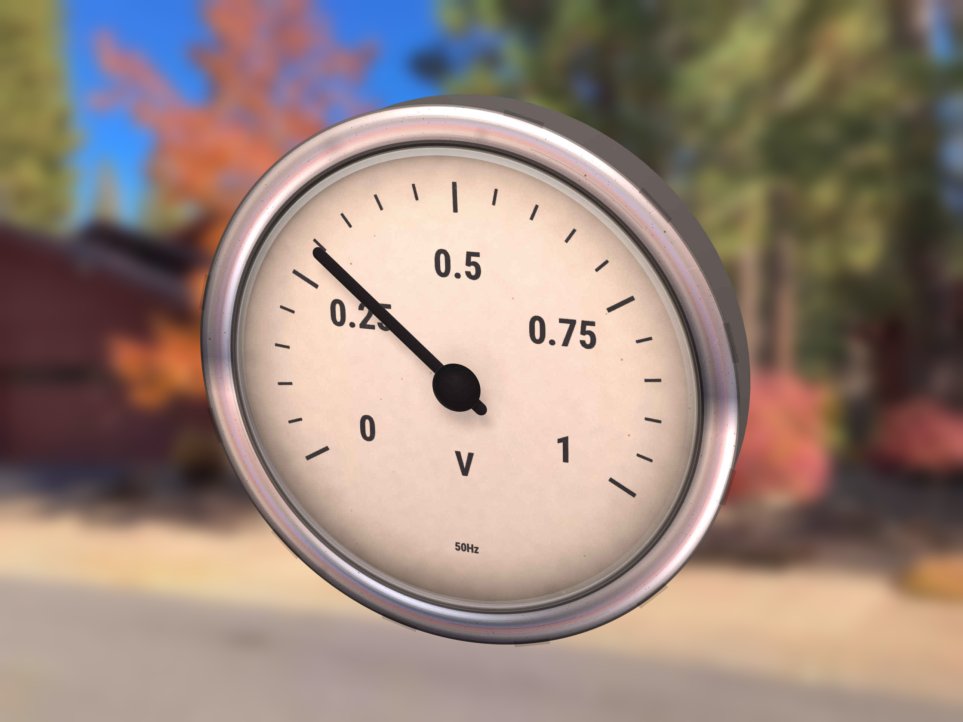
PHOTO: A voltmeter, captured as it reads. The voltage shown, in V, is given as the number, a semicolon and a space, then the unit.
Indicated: 0.3; V
